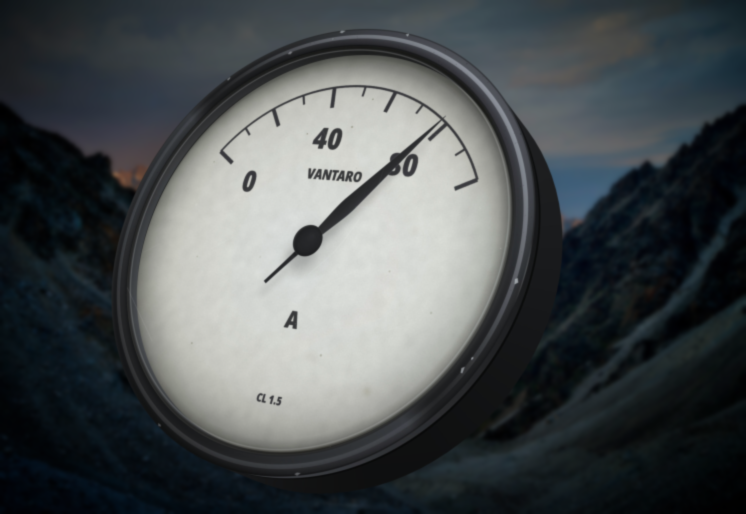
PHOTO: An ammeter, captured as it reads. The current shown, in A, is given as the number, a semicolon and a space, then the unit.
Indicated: 80; A
